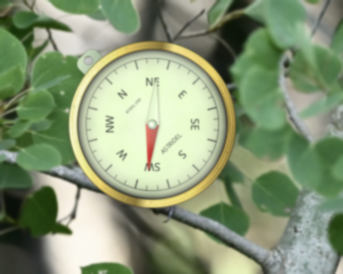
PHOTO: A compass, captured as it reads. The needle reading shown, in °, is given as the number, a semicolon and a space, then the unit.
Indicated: 230; °
